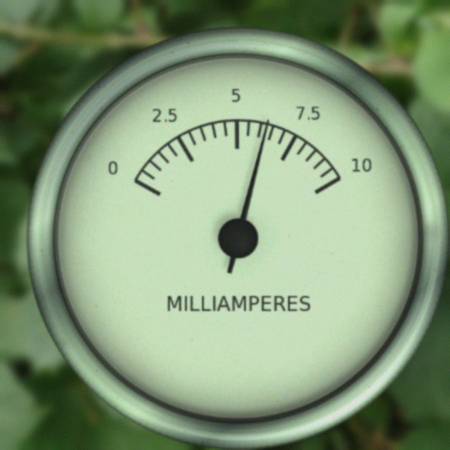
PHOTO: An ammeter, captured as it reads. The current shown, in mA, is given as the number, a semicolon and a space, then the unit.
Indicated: 6.25; mA
